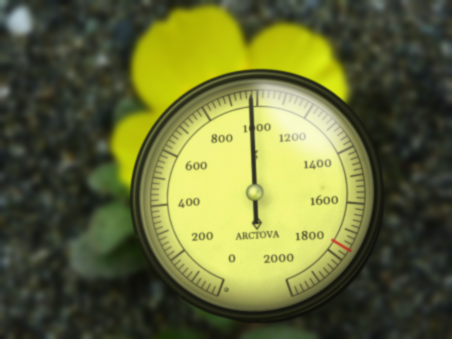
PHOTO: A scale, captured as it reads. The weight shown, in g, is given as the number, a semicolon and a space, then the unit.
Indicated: 980; g
